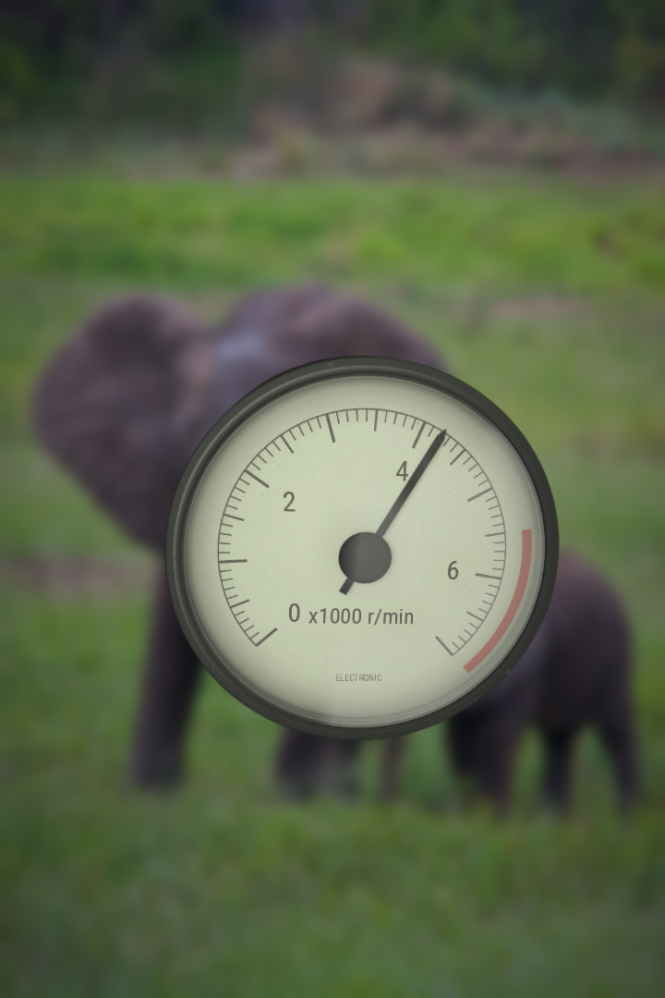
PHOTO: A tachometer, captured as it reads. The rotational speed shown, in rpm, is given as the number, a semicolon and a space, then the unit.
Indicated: 4200; rpm
